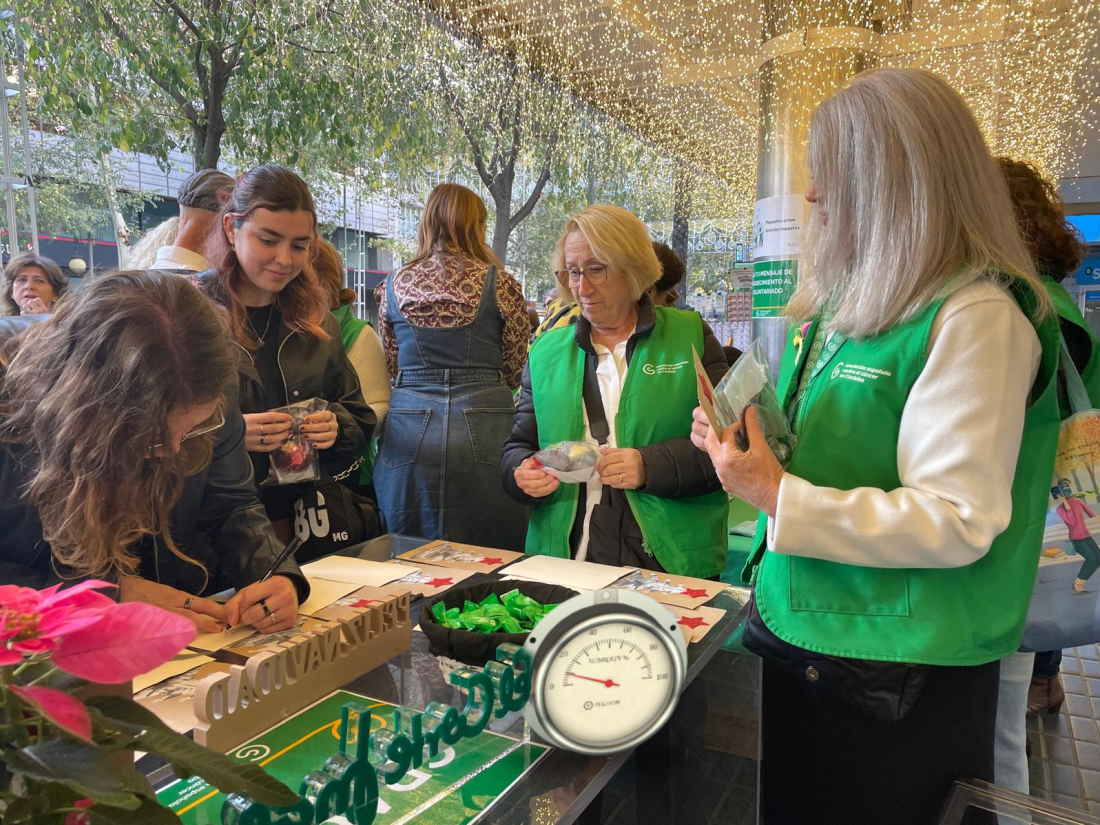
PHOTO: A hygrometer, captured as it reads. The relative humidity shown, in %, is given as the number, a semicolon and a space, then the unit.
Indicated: 10; %
